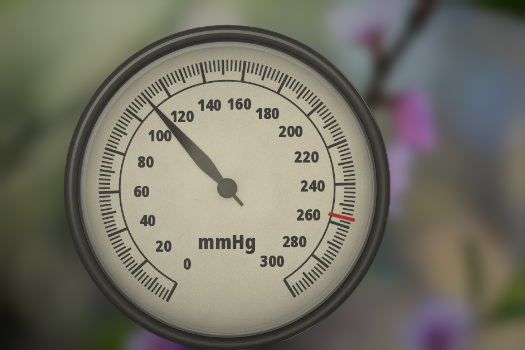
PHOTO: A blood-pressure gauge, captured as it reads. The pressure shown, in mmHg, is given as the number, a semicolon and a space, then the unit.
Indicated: 110; mmHg
